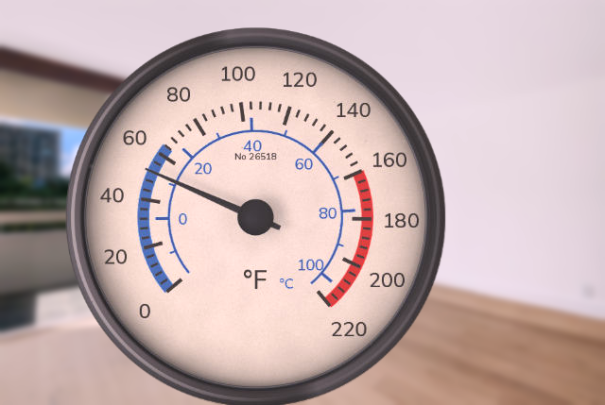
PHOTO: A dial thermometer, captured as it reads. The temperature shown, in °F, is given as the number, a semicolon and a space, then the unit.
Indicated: 52; °F
